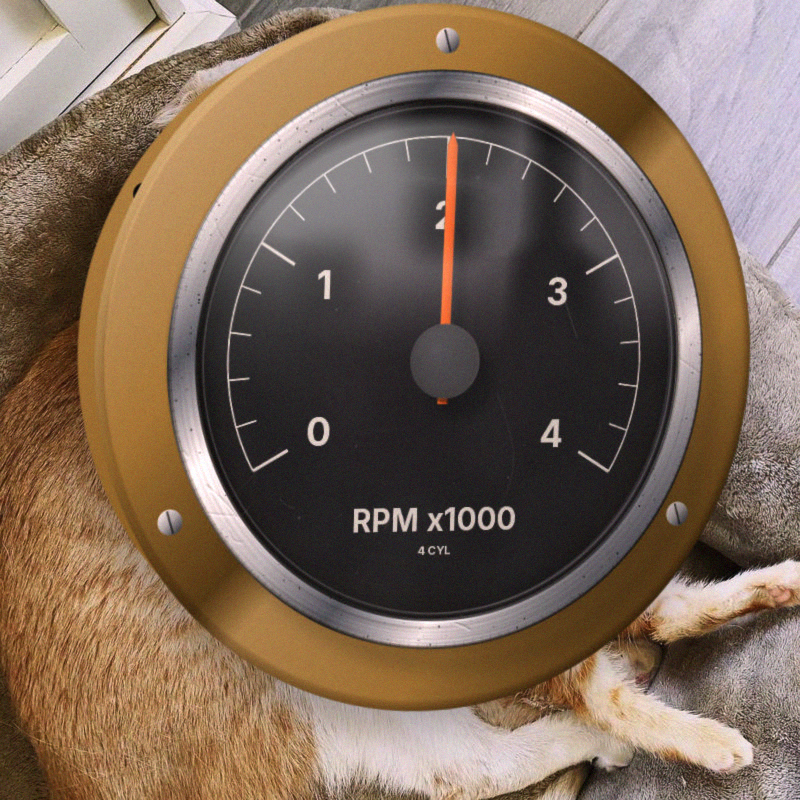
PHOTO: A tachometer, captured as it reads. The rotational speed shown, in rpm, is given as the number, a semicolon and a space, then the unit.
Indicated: 2000; rpm
